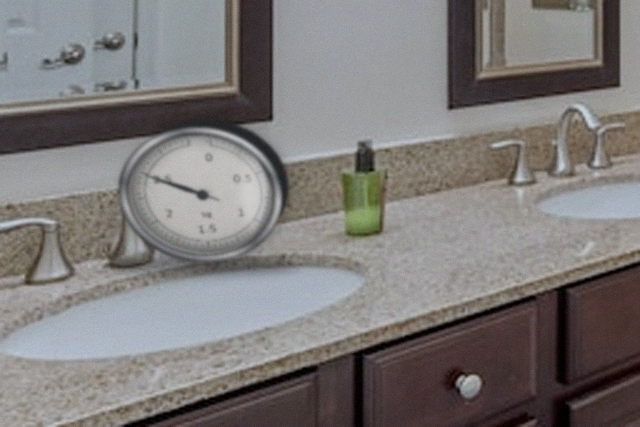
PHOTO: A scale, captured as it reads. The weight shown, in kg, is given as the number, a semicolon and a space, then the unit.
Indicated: 2.5; kg
